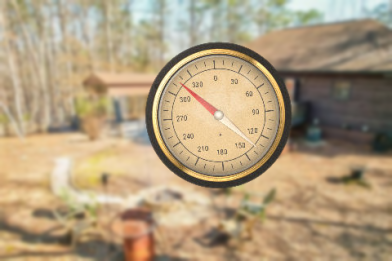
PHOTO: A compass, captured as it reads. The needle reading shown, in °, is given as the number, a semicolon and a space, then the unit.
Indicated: 315; °
